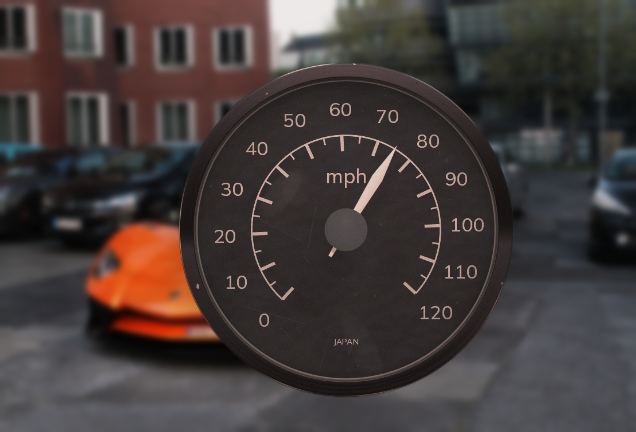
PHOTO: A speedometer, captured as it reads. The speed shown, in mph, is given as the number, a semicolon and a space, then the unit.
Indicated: 75; mph
